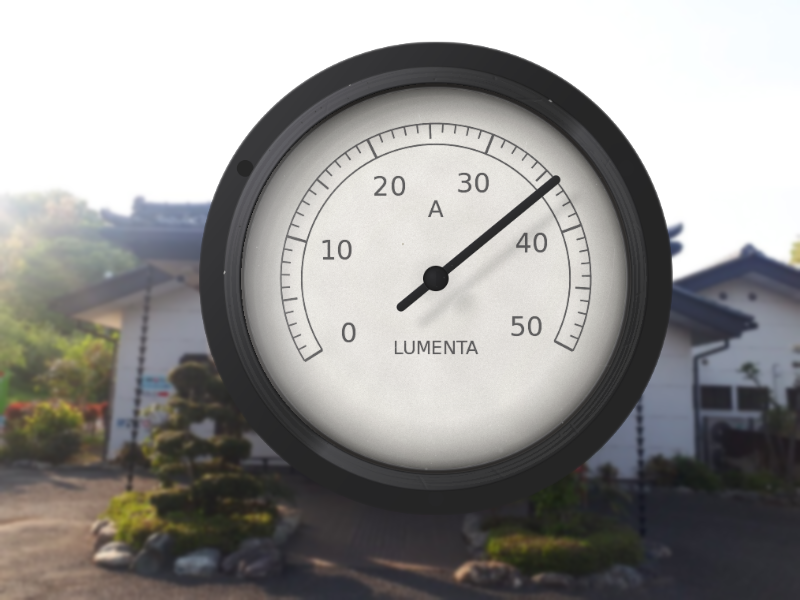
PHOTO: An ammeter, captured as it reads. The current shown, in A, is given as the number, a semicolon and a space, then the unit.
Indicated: 36; A
